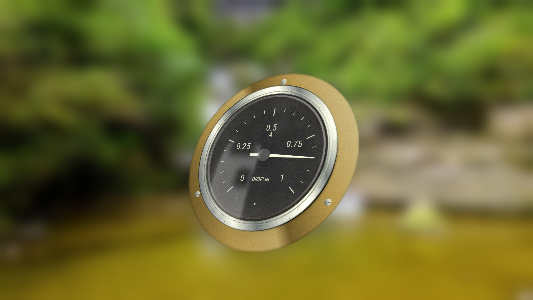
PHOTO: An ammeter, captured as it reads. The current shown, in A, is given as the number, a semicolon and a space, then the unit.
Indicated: 0.85; A
